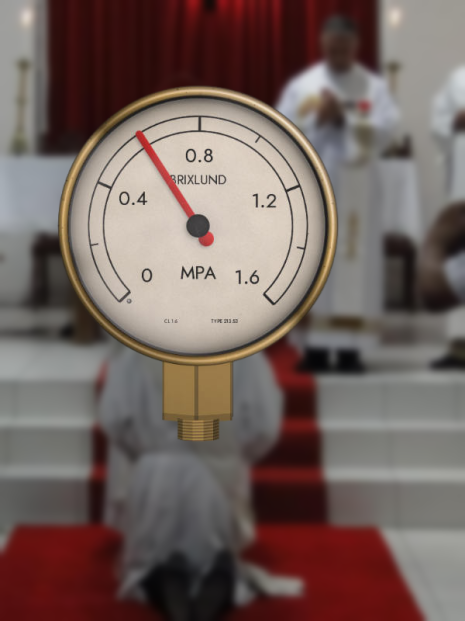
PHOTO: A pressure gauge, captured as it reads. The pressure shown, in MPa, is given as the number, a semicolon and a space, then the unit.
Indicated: 0.6; MPa
